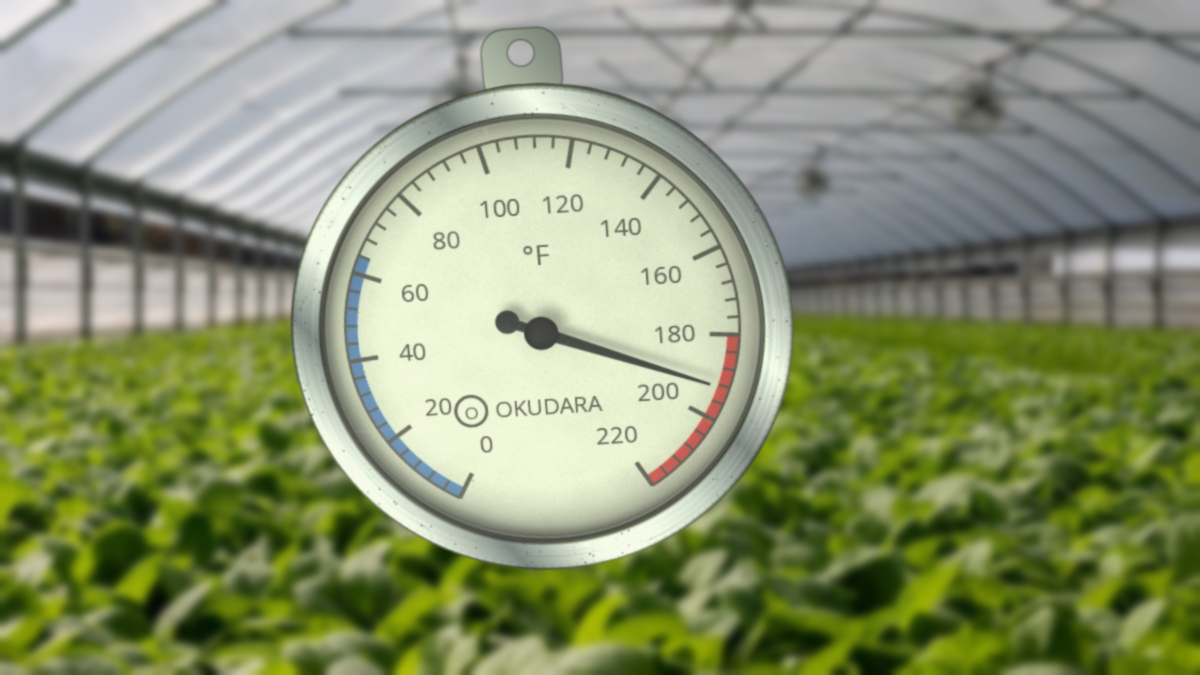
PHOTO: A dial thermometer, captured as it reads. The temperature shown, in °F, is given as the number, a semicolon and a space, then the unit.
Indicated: 192; °F
